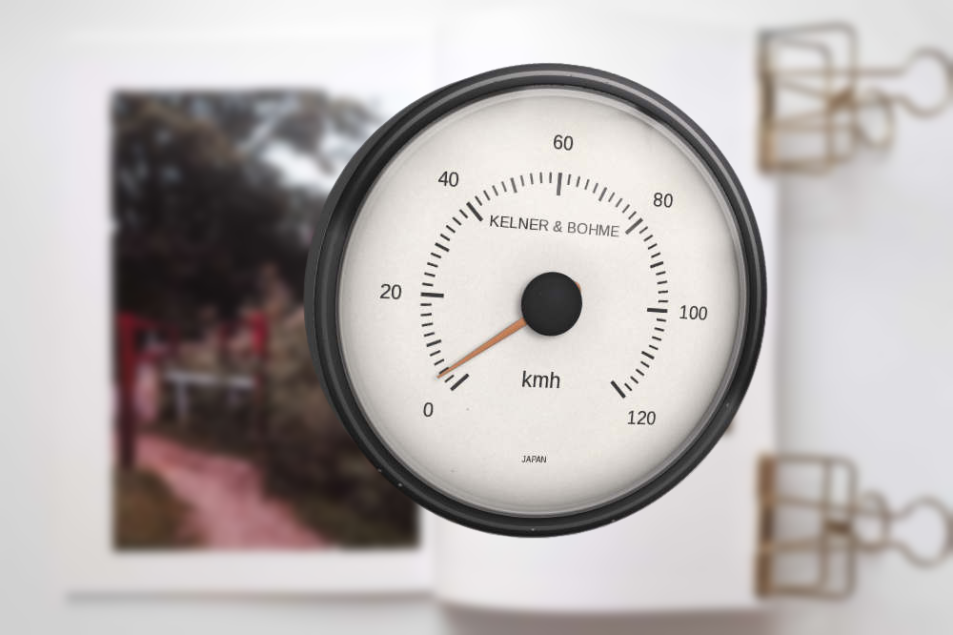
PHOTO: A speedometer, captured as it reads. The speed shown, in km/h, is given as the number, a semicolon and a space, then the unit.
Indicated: 4; km/h
